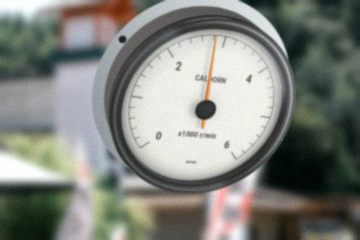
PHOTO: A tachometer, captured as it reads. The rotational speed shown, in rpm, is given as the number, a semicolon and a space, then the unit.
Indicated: 2800; rpm
